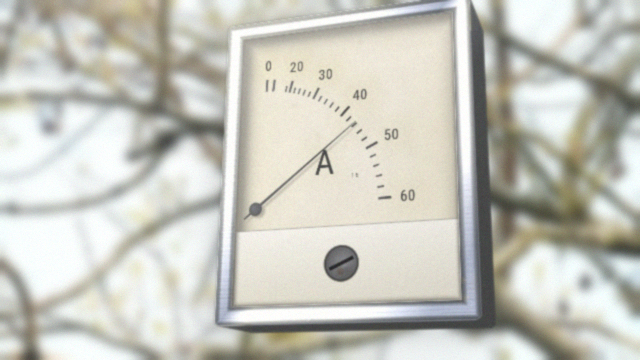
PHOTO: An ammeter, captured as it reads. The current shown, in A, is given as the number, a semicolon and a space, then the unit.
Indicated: 44; A
